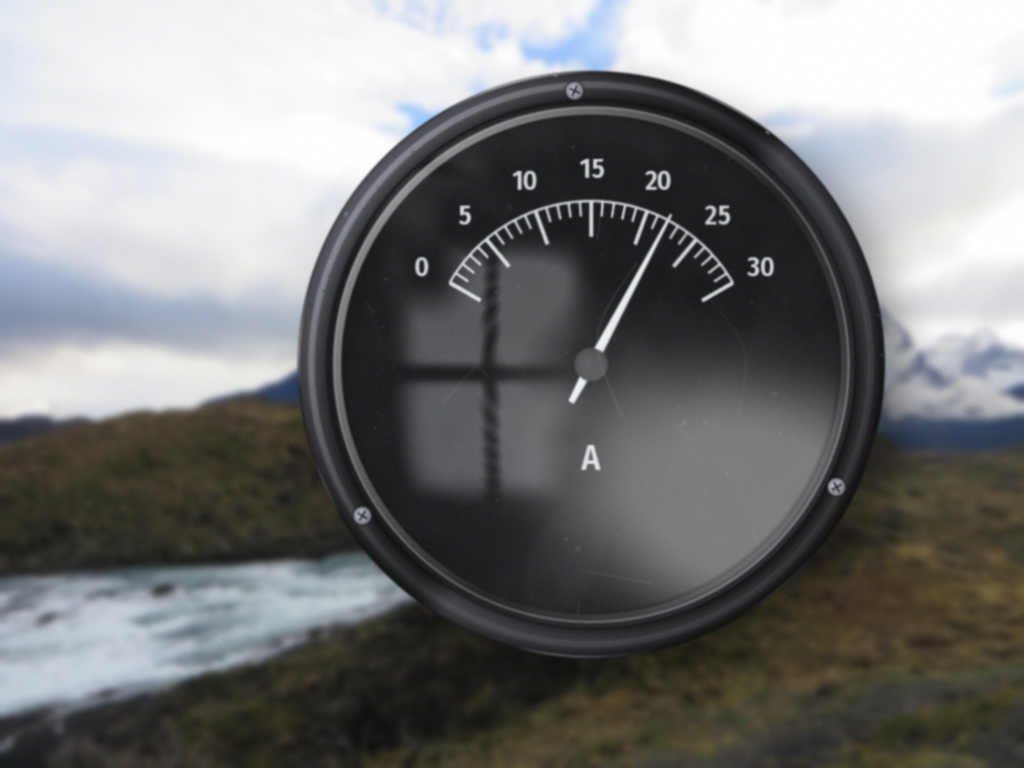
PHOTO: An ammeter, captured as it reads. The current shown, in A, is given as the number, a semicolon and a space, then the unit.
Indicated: 22; A
